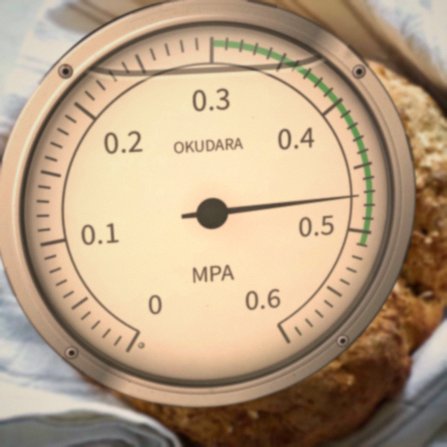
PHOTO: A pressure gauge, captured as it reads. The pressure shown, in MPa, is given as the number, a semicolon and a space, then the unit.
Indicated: 0.47; MPa
